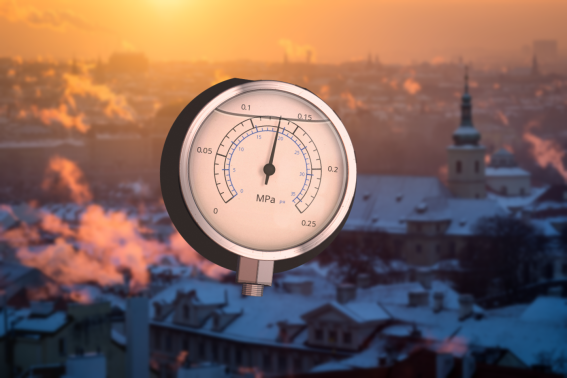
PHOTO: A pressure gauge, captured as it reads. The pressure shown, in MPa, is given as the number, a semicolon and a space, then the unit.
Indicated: 0.13; MPa
